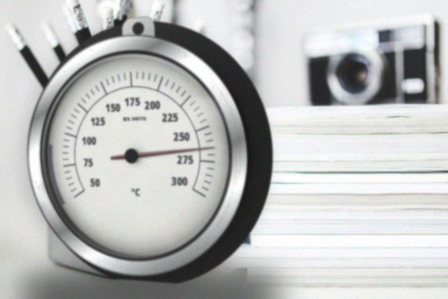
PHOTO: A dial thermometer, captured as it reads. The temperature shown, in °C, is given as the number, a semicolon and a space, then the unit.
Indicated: 265; °C
